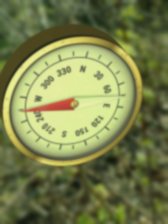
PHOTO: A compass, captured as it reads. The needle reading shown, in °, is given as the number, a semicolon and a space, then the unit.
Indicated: 255; °
